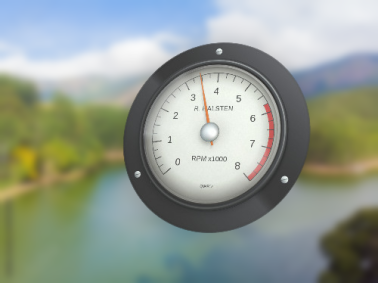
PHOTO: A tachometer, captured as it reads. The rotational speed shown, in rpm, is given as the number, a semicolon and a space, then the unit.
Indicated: 3500; rpm
